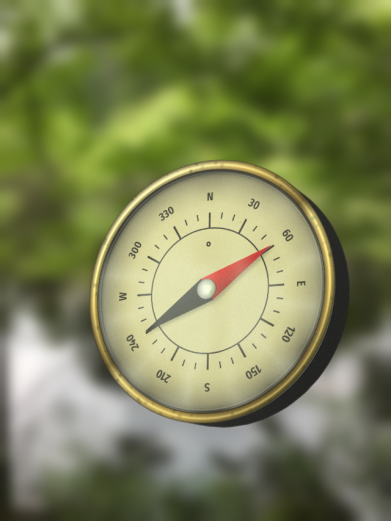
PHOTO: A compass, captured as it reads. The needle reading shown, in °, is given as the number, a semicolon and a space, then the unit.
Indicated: 60; °
